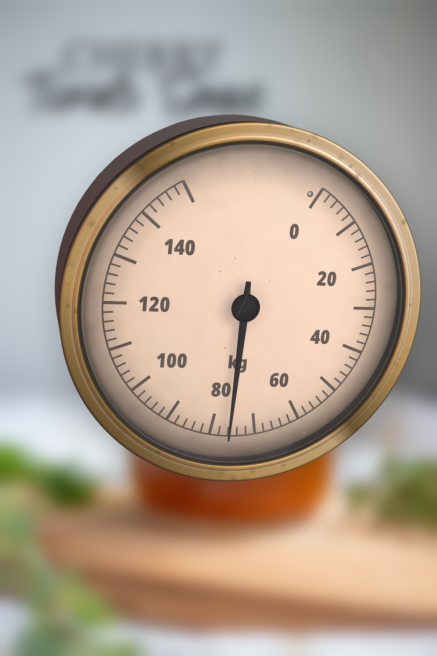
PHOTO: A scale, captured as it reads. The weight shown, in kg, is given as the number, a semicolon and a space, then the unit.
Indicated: 76; kg
